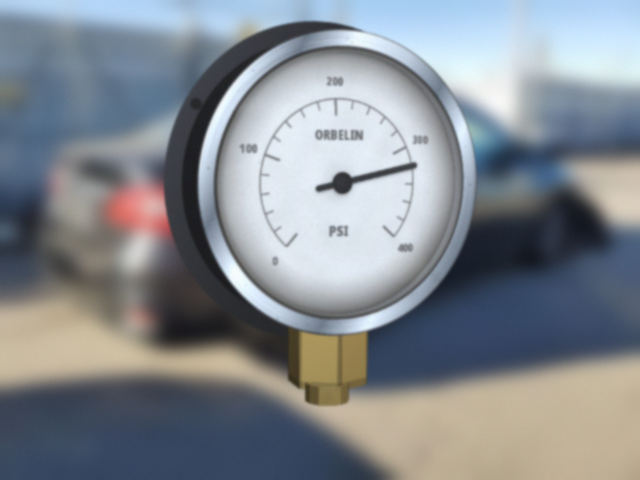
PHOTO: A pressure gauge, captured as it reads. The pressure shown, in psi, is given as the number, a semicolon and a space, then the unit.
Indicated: 320; psi
